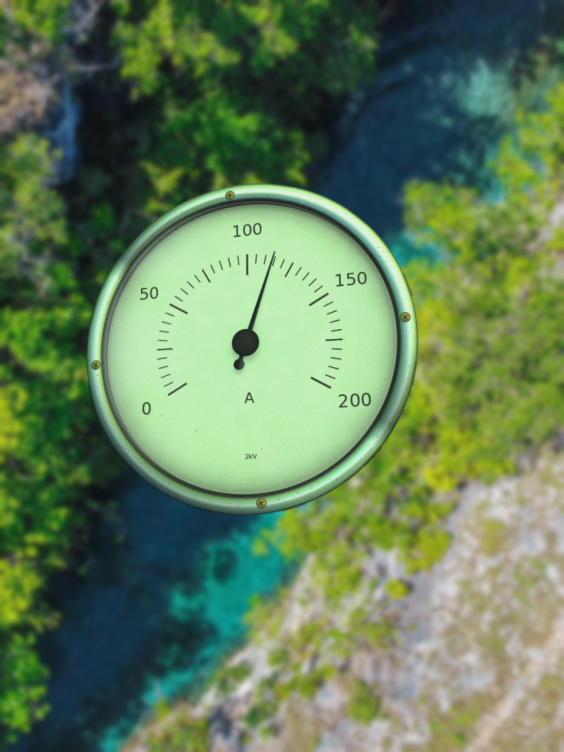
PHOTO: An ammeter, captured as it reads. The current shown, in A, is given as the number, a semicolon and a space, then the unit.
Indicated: 115; A
